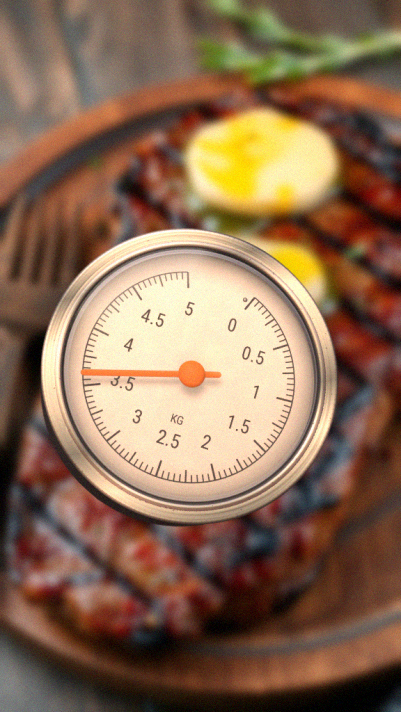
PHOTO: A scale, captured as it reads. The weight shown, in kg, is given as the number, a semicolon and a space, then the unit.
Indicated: 3.6; kg
